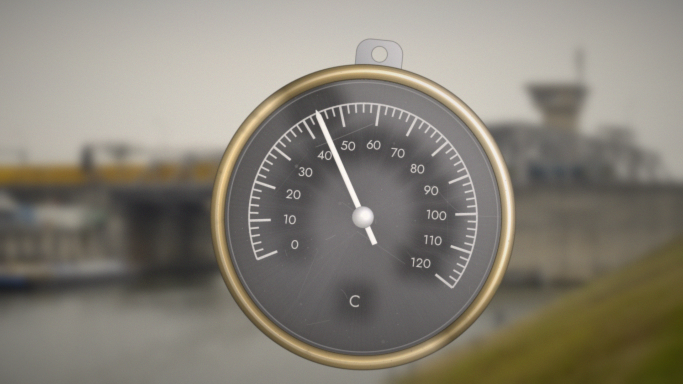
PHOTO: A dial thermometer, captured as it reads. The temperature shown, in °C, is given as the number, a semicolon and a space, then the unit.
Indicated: 44; °C
